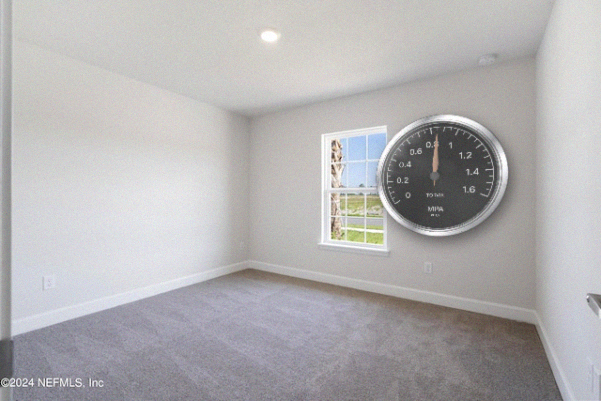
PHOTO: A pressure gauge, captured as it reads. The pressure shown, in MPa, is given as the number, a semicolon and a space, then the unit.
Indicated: 0.85; MPa
